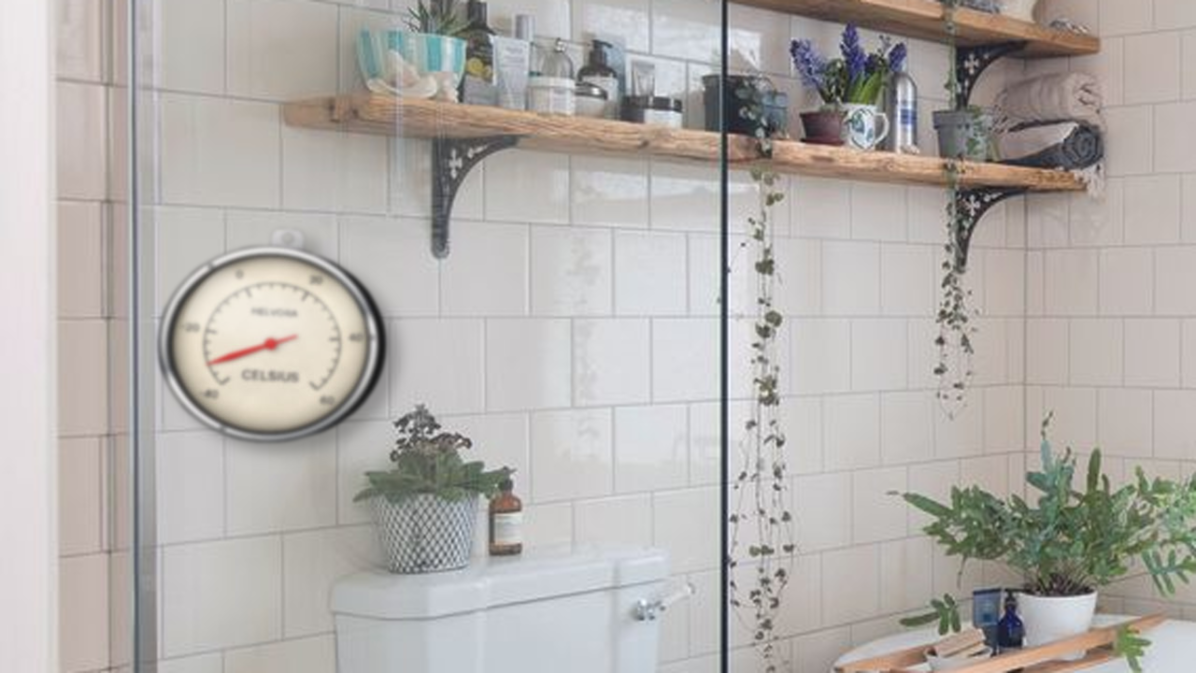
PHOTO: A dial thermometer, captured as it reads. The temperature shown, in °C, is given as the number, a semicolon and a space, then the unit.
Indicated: -32; °C
